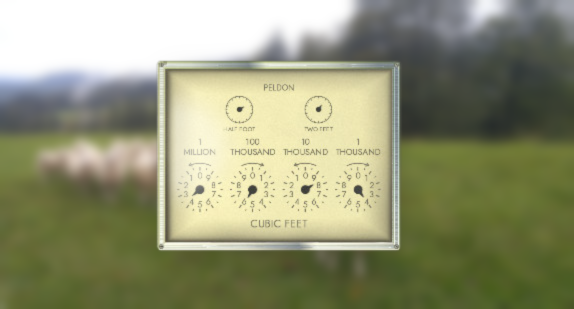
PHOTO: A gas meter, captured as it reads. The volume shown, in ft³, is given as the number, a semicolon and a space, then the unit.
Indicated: 358400; ft³
